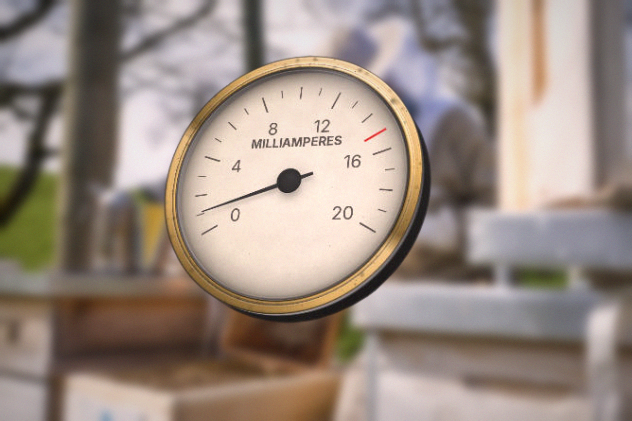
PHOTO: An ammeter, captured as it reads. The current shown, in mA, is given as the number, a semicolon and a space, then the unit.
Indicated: 1; mA
